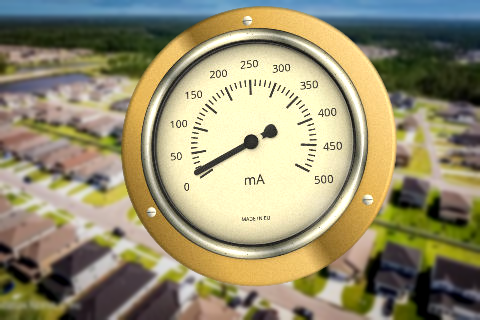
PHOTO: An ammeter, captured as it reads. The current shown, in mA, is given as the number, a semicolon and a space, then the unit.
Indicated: 10; mA
